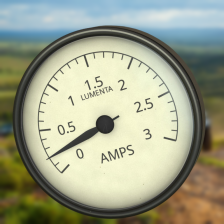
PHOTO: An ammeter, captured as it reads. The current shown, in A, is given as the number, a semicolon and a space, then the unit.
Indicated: 0.2; A
